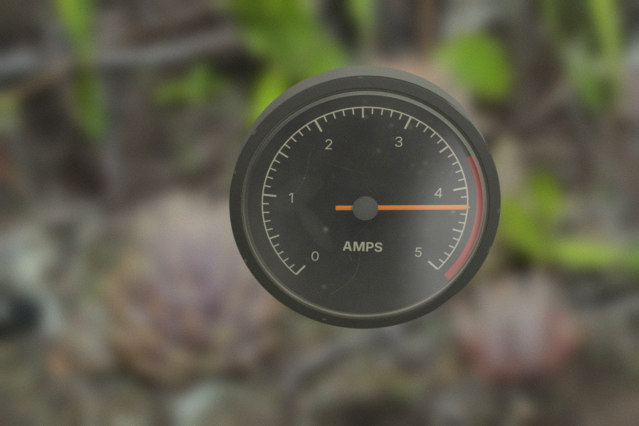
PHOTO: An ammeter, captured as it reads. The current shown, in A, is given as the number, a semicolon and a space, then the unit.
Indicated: 4.2; A
